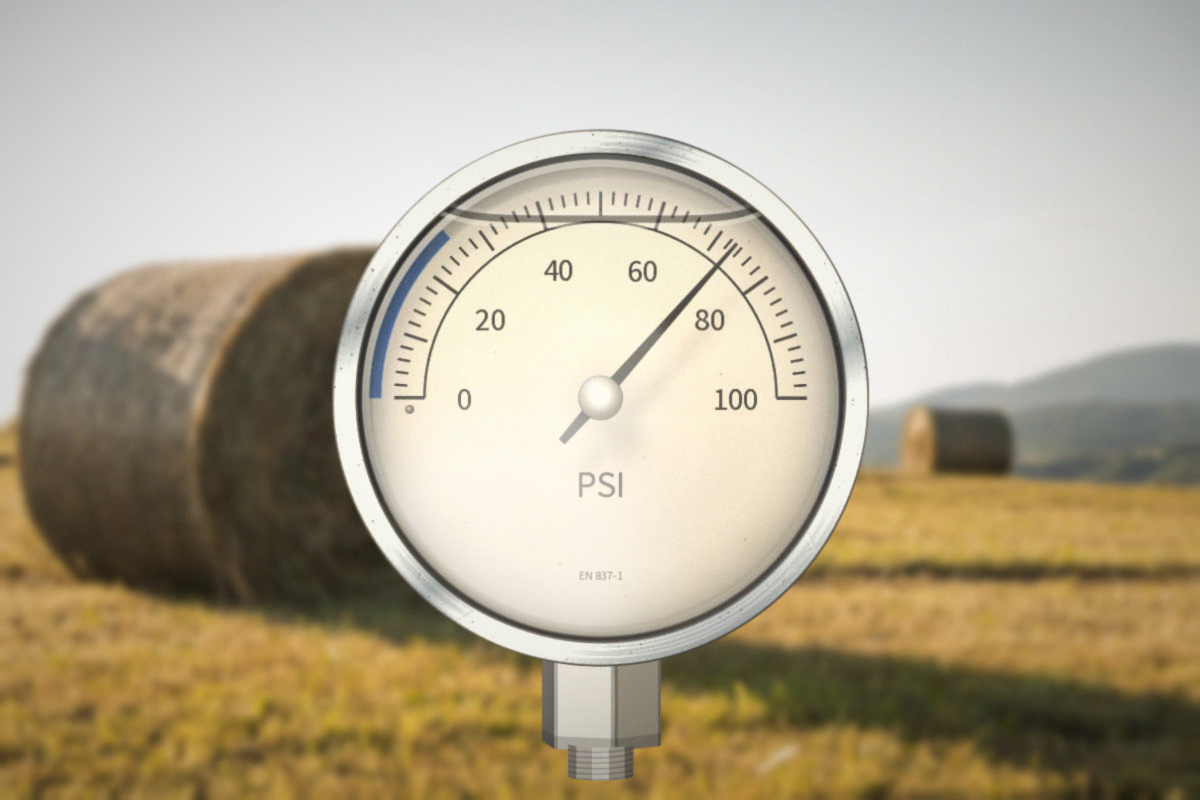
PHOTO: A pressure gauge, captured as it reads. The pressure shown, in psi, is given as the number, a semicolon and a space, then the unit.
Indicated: 73; psi
